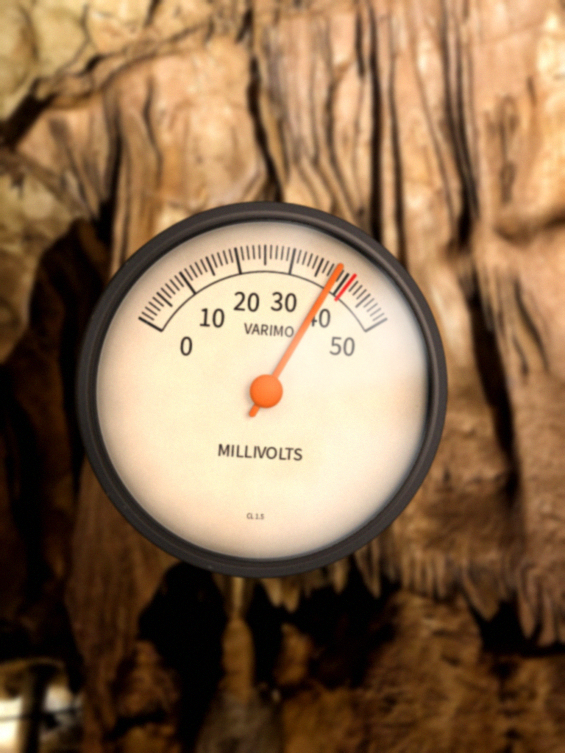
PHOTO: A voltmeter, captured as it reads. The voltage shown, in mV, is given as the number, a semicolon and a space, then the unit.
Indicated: 38; mV
